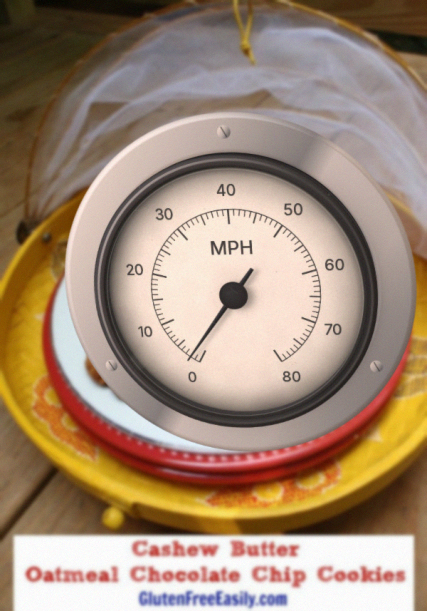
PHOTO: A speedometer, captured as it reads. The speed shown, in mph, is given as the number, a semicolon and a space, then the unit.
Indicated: 2; mph
